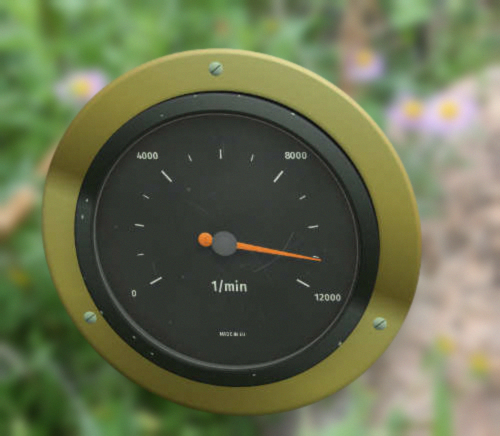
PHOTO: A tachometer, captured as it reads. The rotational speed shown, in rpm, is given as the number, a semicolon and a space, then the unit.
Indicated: 11000; rpm
